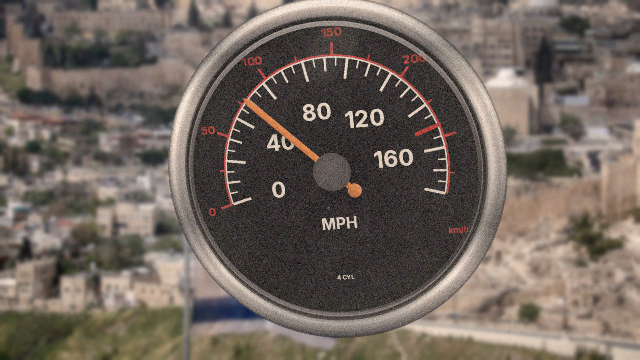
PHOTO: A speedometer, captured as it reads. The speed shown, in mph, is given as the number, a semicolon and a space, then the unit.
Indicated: 50; mph
